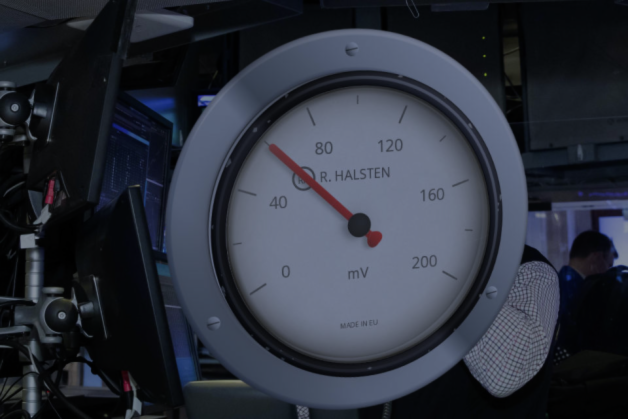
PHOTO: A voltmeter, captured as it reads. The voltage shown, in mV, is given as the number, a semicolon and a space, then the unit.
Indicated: 60; mV
